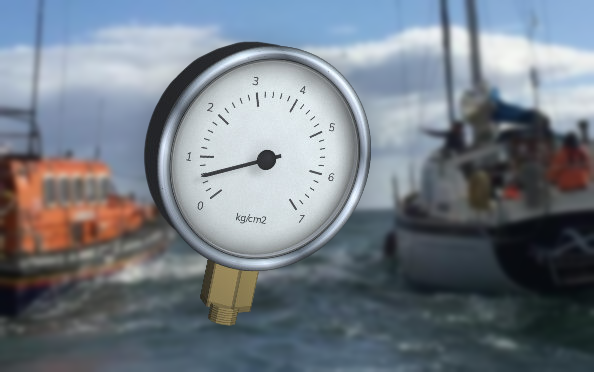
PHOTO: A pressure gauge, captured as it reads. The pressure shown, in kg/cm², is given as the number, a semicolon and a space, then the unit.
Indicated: 0.6; kg/cm²
